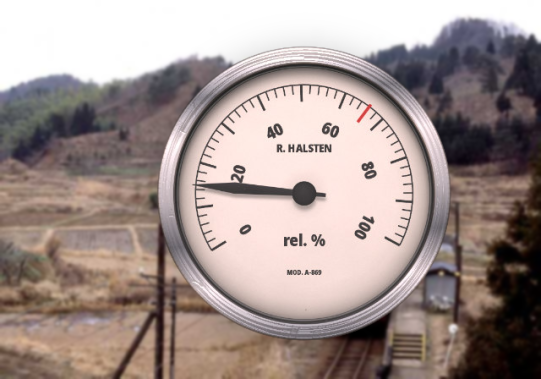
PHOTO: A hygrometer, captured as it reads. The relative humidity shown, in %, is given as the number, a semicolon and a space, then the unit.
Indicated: 15; %
